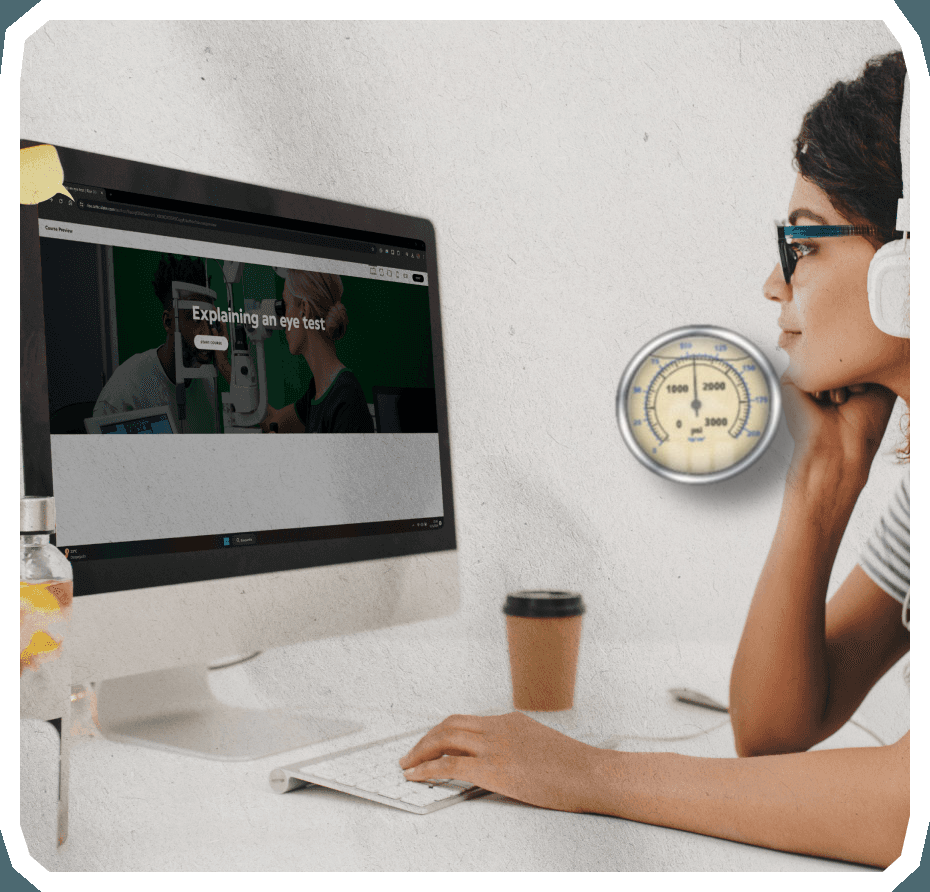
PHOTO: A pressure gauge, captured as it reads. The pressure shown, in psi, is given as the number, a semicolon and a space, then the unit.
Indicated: 1500; psi
